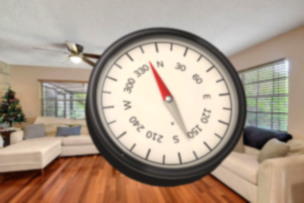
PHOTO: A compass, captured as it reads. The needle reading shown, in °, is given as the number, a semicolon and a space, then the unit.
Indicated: 345; °
